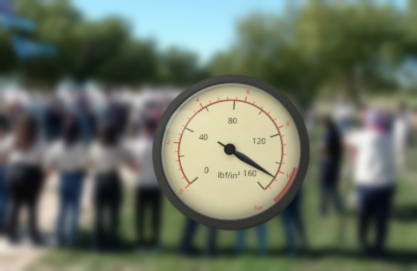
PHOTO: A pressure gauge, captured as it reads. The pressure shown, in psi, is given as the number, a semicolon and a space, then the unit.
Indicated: 150; psi
